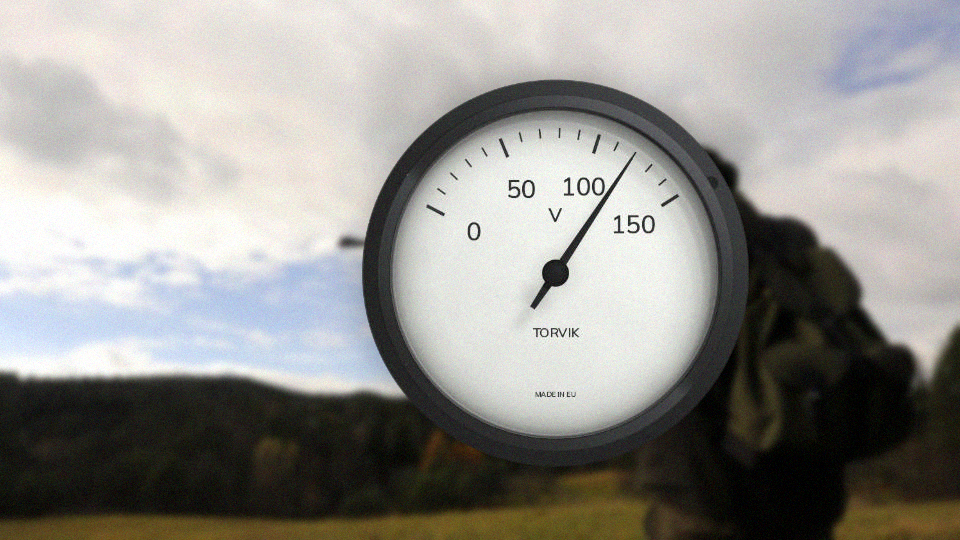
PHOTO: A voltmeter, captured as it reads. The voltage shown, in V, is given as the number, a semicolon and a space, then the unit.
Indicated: 120; V
